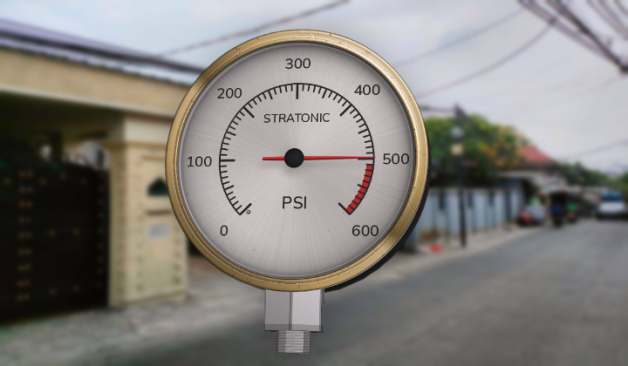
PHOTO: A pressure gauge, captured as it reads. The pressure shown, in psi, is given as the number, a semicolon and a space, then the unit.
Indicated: 500; psi
